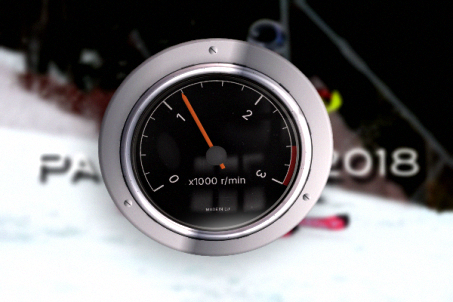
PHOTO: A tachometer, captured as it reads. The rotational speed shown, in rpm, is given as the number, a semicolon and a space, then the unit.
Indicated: 1200; rpm
